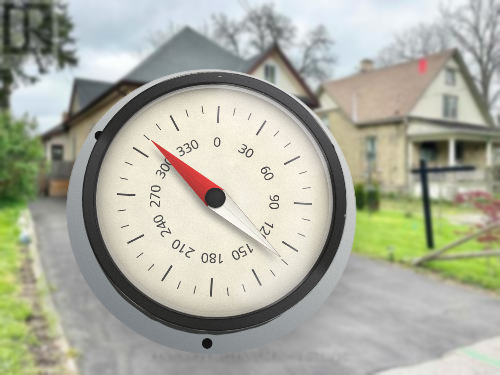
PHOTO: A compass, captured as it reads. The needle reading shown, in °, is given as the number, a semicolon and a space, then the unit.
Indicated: 310; °
